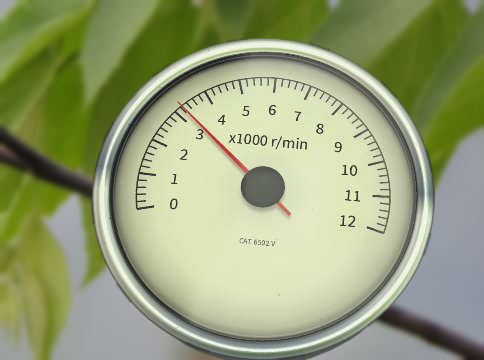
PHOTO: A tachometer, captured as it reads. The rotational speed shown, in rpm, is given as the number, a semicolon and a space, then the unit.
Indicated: 3200; rpm
